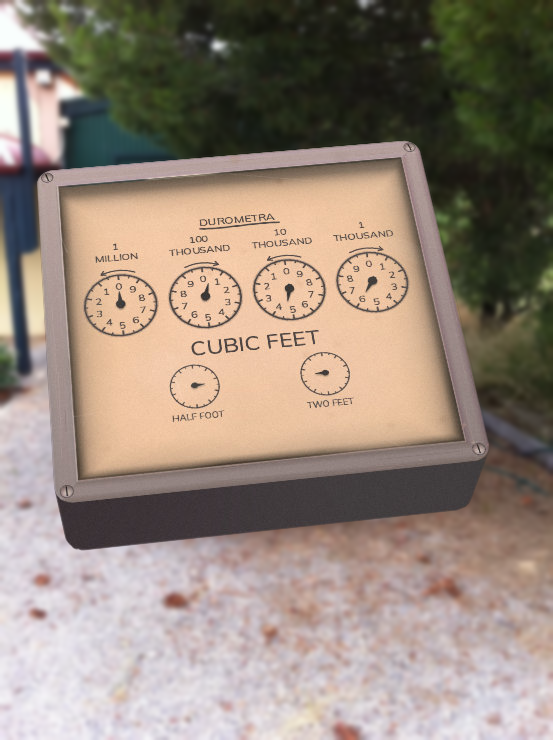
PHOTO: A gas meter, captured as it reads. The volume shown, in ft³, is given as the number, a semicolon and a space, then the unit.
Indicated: 4600; ft³
